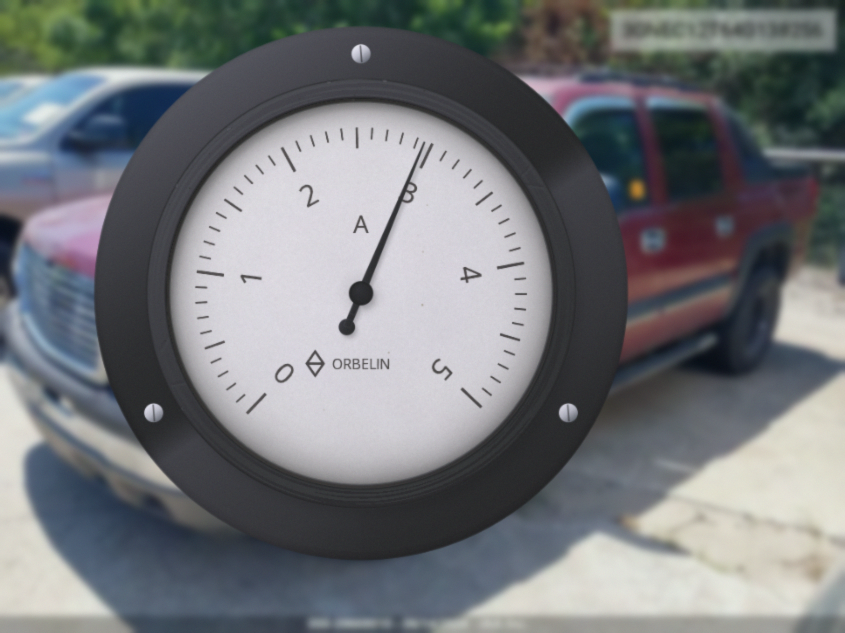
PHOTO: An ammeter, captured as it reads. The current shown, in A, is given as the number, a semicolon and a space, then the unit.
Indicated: 2.95; A
